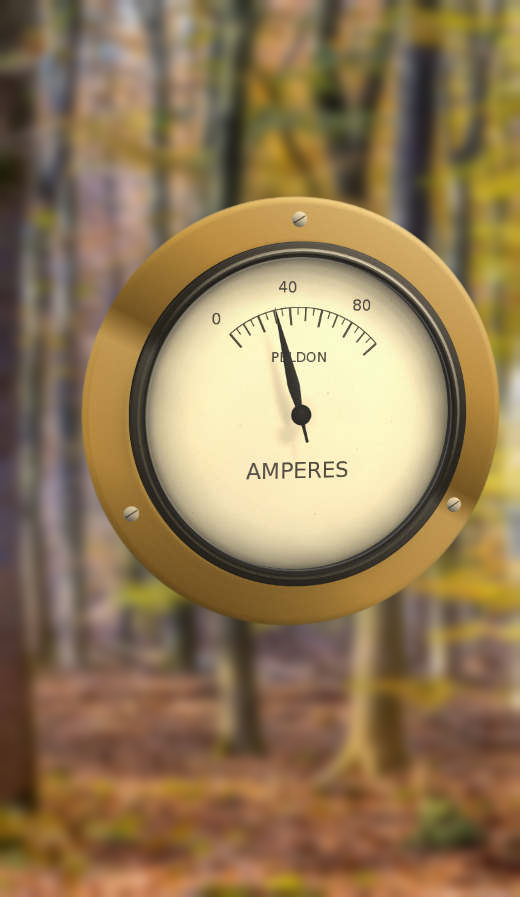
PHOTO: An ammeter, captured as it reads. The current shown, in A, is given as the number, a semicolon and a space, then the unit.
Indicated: 30; A
